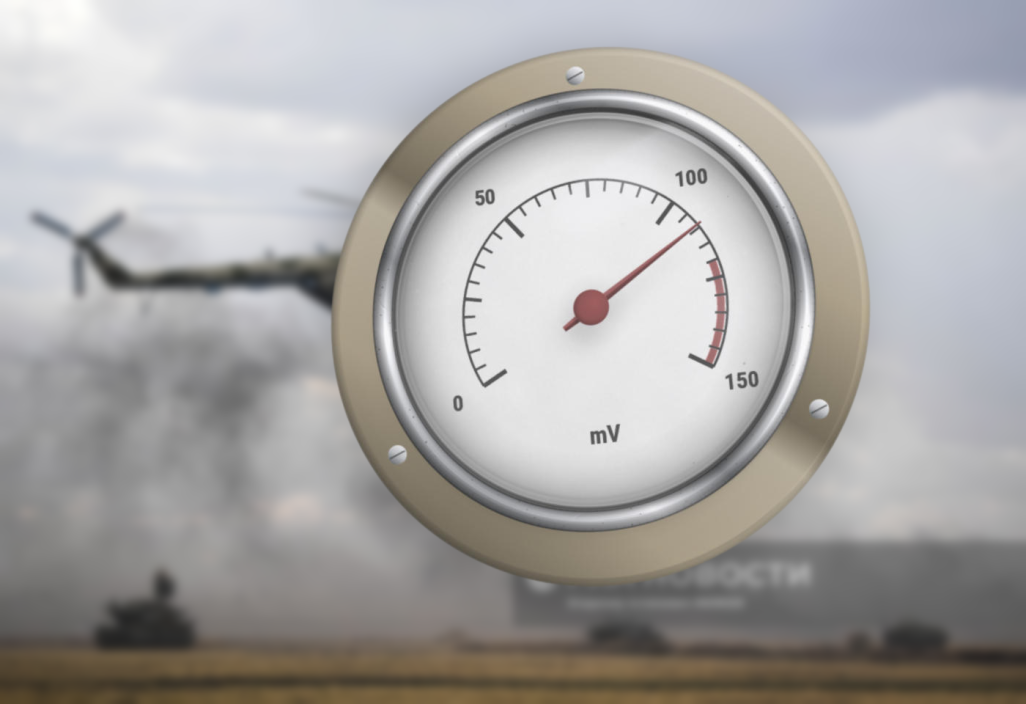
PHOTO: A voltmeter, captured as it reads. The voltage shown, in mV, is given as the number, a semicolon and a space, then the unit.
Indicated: 110; mV
